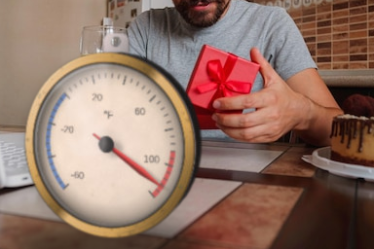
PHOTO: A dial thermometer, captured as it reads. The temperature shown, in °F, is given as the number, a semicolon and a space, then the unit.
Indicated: 112; °F
